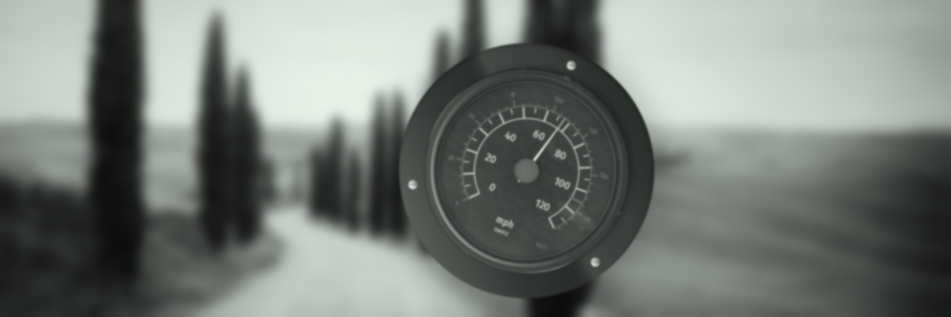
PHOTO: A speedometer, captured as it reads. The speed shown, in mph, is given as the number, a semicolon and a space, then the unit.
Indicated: 67.5; mph
